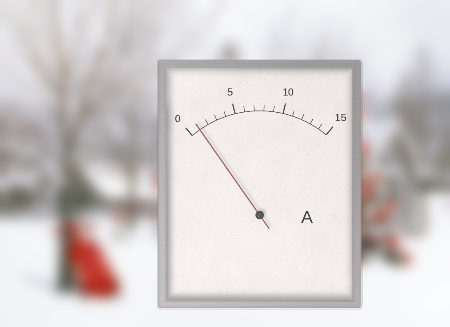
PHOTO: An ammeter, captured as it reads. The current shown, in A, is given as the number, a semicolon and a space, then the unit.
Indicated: 1; A
